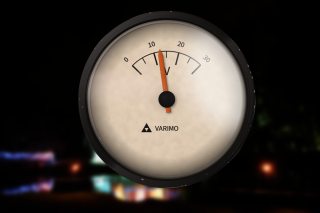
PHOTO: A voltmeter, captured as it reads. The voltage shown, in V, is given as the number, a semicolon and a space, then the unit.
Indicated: 12.5; V
